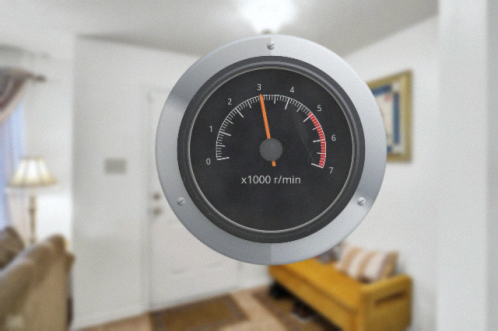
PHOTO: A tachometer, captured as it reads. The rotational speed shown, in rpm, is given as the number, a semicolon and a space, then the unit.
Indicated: 3000; rpm
